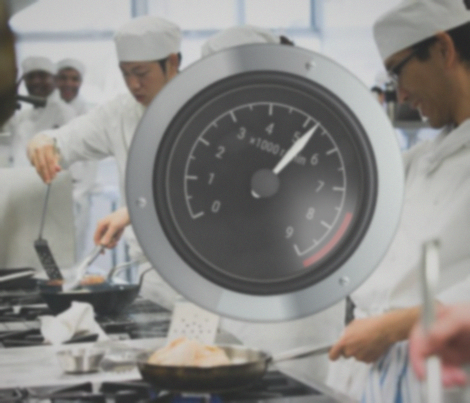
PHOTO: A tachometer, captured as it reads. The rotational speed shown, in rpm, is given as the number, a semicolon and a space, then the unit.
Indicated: 5250; rpm
